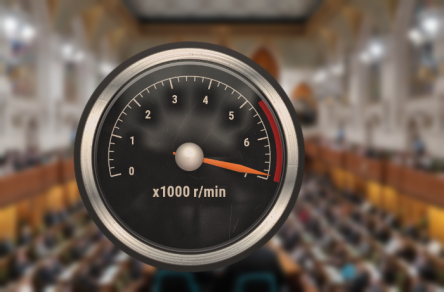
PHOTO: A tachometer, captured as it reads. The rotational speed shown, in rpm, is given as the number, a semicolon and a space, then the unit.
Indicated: 6900; rpm
